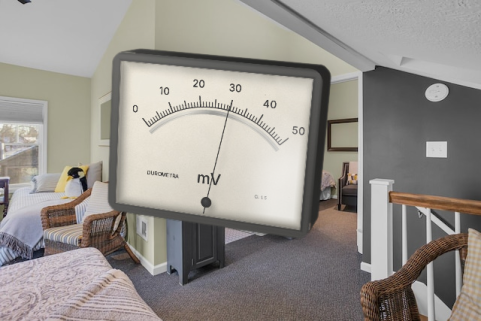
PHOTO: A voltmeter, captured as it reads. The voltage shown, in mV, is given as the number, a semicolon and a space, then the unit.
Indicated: 30; mV
